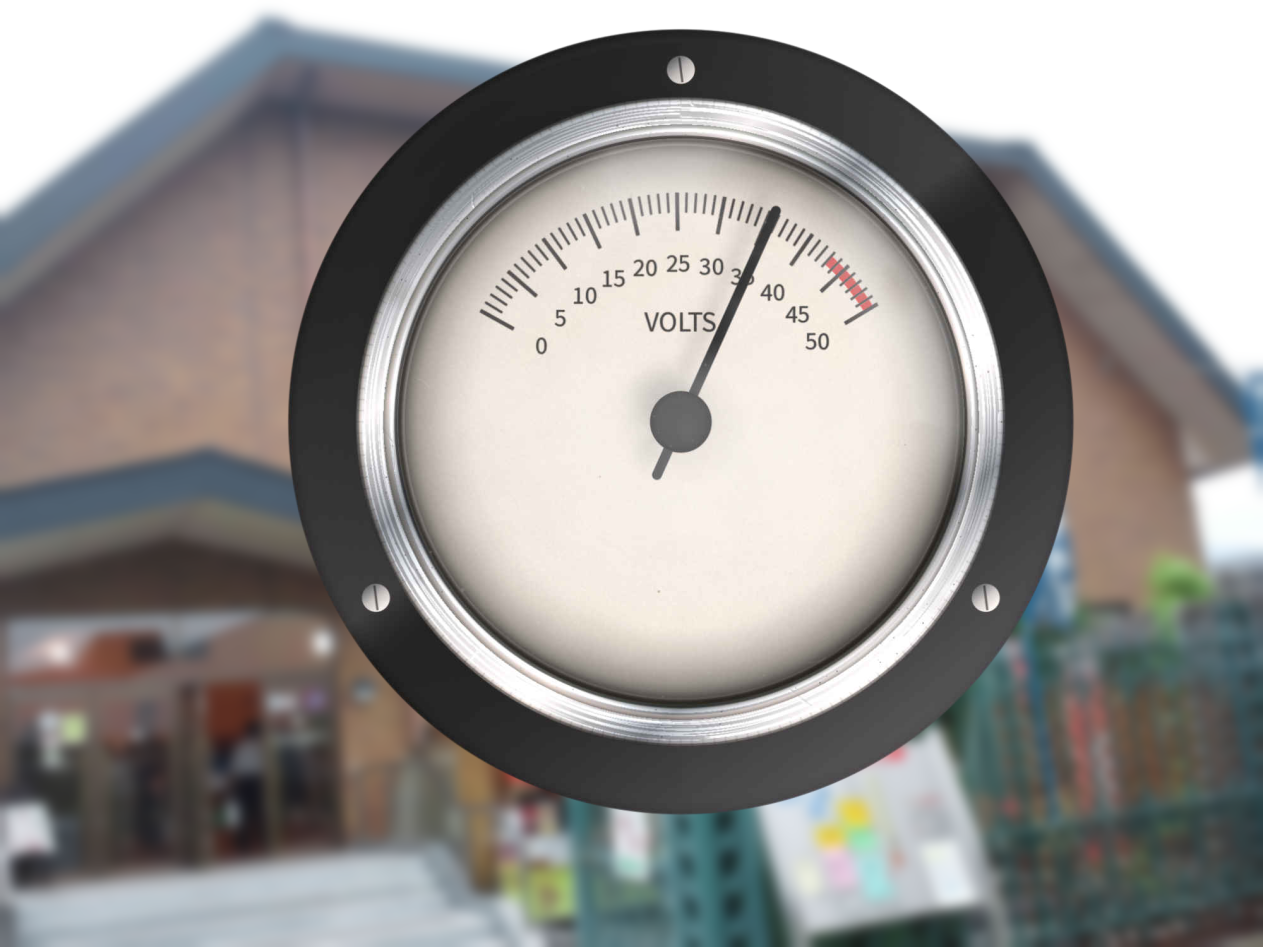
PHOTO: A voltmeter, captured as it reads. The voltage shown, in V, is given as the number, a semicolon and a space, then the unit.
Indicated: 35.5; V
